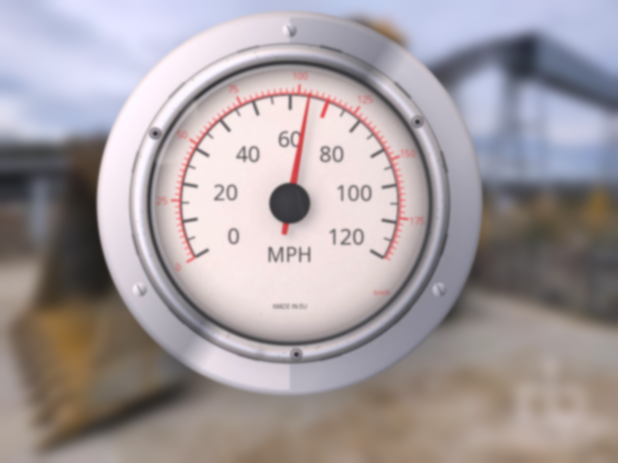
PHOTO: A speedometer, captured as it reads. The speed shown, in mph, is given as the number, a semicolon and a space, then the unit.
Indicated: 65; mph
